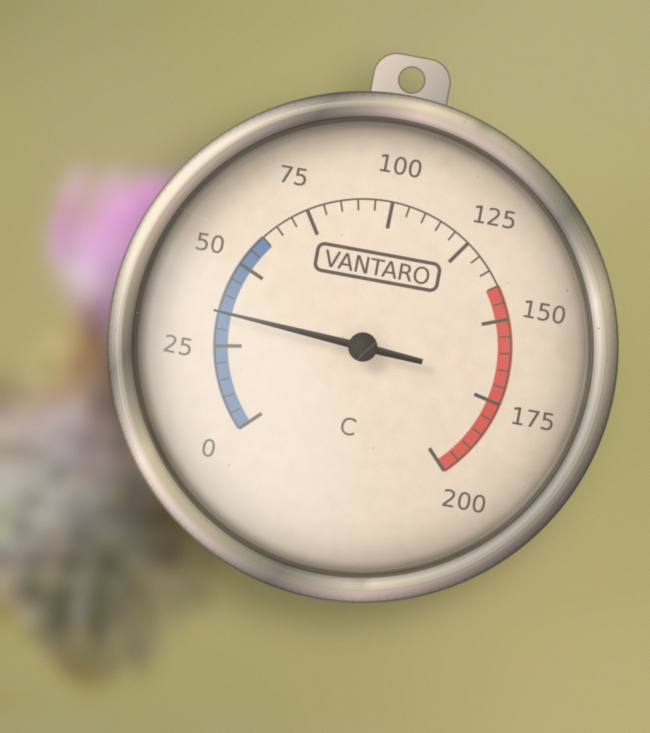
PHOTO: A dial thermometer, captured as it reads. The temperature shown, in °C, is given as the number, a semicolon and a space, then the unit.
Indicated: 35; °C
